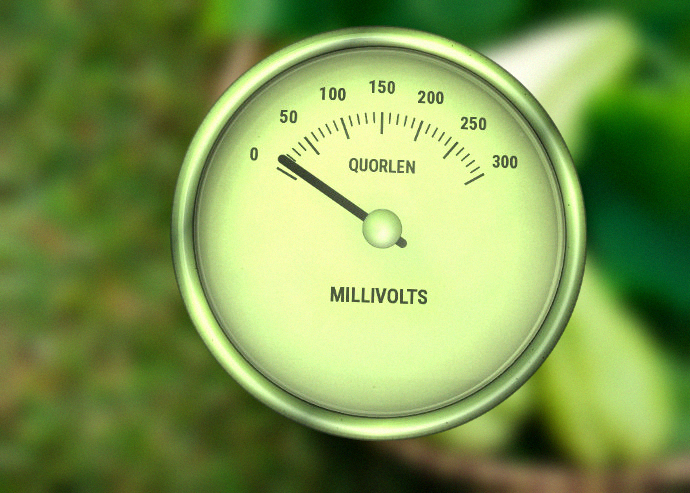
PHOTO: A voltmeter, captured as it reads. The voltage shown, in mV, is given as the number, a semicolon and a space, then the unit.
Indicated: 10; mV
